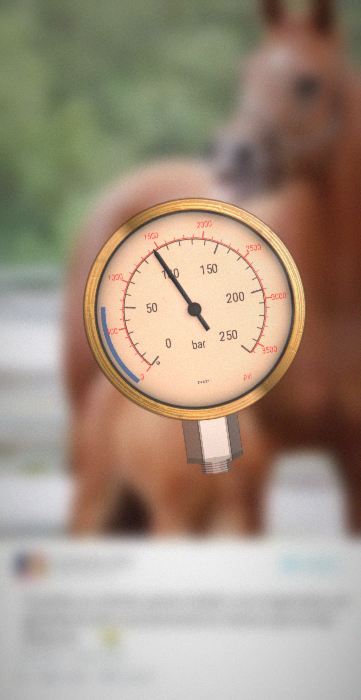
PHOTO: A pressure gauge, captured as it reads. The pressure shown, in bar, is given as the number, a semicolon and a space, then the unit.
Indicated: 100; bar
